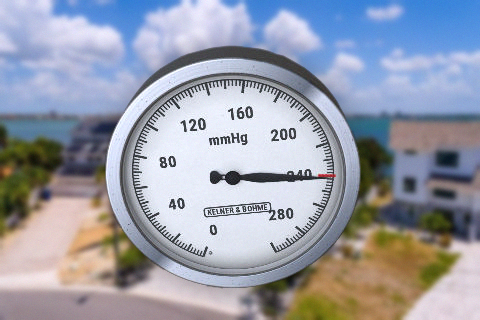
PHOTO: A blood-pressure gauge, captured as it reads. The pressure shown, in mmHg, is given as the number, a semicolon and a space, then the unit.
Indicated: 240; mmHg
